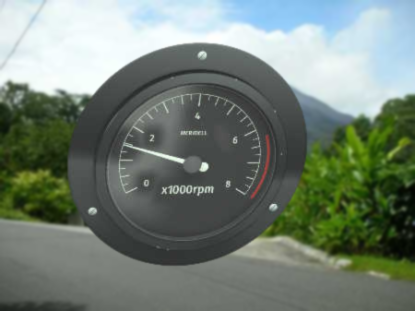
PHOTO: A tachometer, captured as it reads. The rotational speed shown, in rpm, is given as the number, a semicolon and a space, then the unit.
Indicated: 1500; rpm
